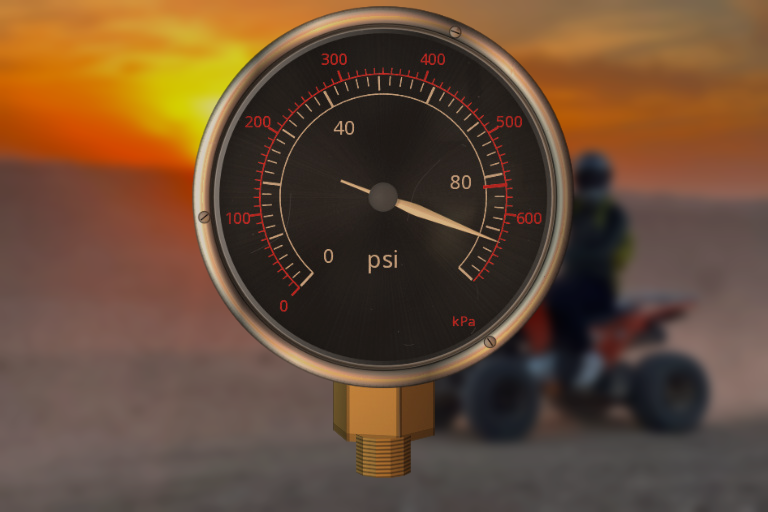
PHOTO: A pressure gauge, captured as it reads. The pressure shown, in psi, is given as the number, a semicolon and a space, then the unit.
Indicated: 92; psi
